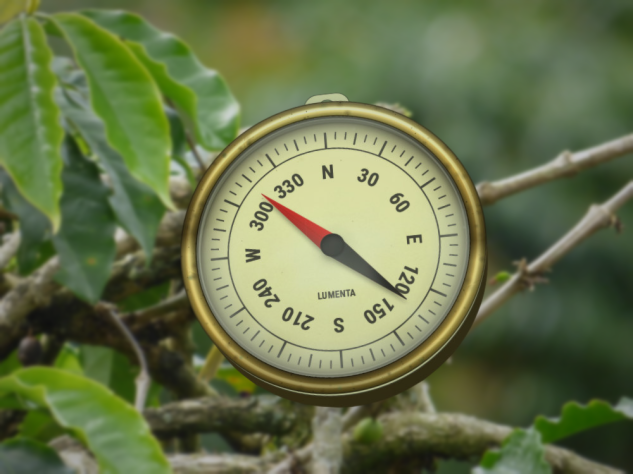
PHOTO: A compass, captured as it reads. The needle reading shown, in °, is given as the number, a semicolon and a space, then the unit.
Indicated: 312.5; °
